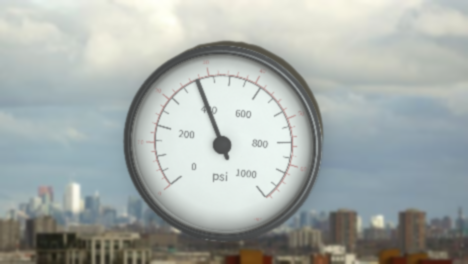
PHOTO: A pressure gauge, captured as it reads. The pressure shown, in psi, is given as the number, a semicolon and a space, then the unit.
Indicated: 400; psi
